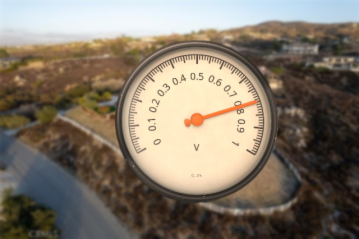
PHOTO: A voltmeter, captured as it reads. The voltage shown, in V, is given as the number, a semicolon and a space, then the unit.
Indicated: 0.8; V
